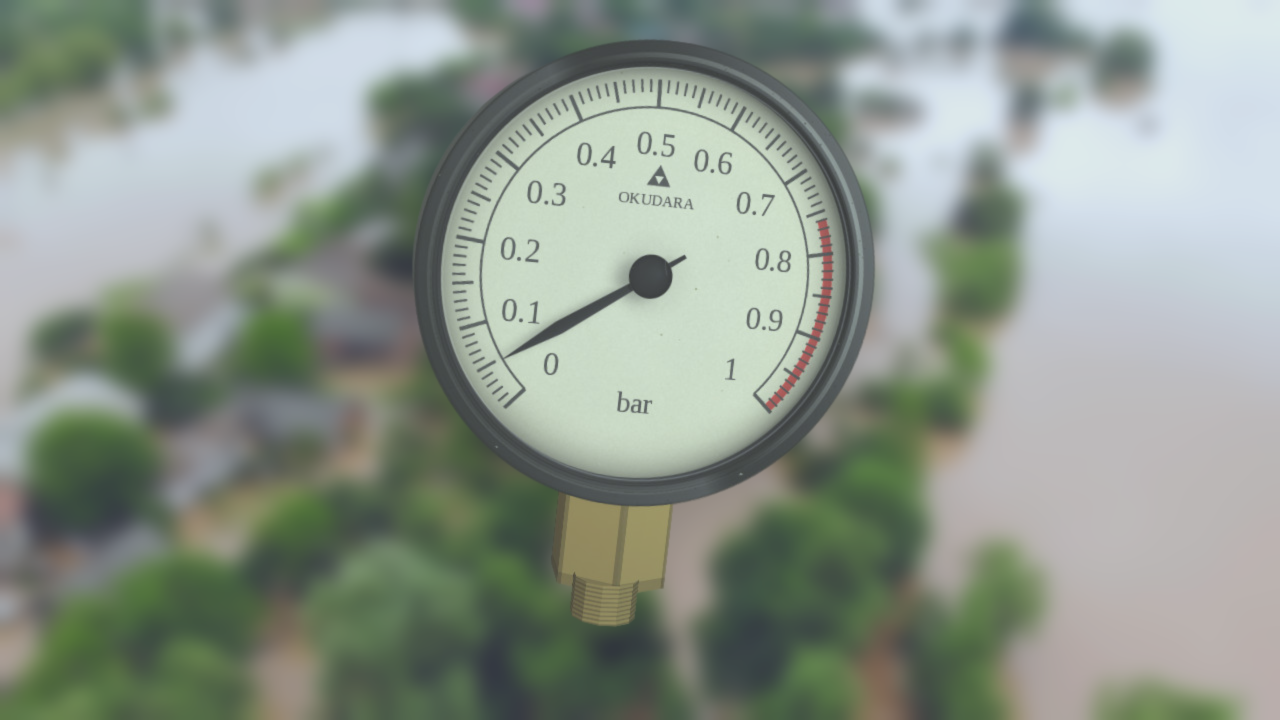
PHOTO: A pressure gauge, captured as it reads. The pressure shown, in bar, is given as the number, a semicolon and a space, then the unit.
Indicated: 0.05; bar
